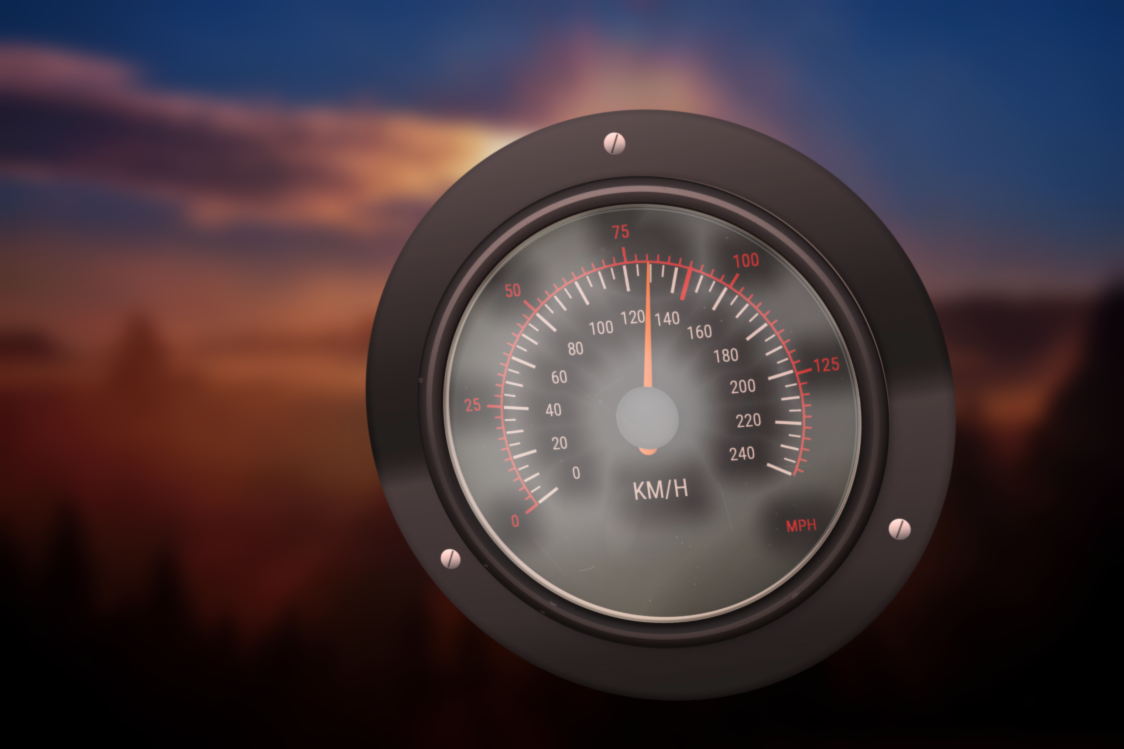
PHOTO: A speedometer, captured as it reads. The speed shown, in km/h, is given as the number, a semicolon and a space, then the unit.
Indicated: 130; km/h
